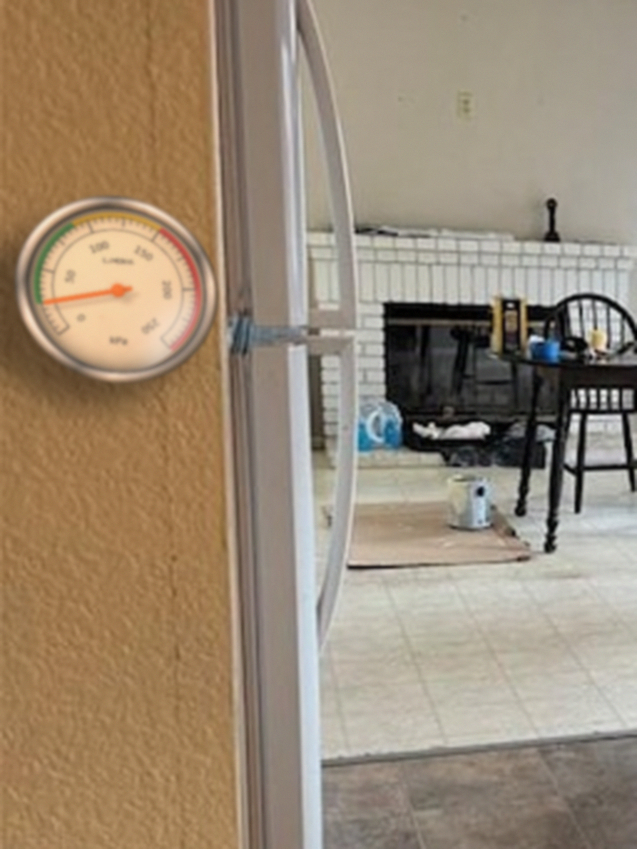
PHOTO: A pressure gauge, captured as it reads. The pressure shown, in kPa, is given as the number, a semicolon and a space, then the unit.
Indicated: 25; kPa
